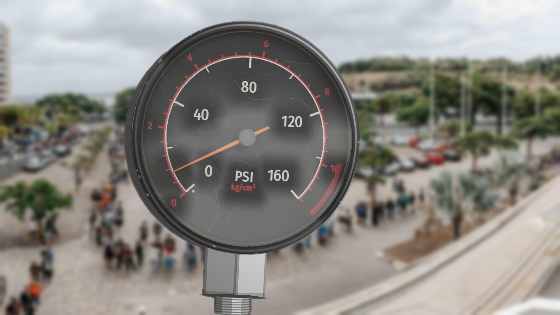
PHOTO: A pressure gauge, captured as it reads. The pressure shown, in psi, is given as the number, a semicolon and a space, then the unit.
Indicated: 10; psi
